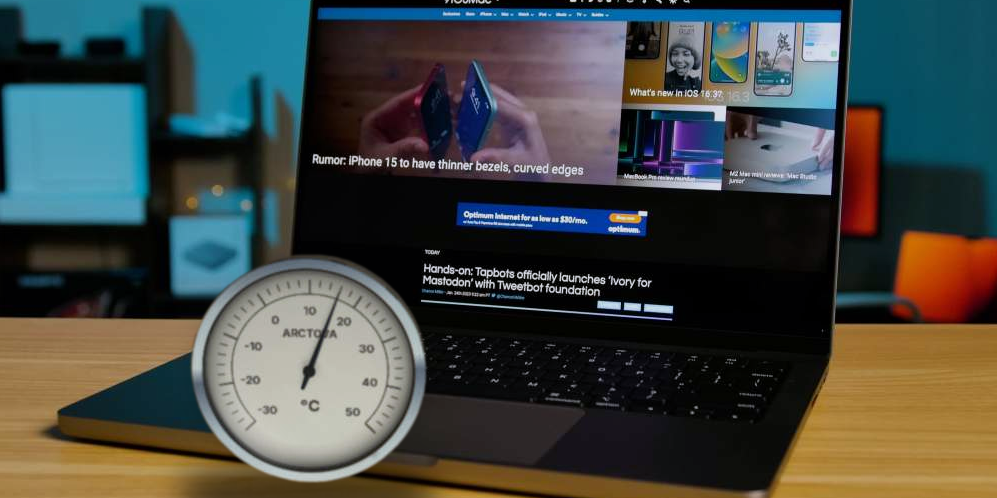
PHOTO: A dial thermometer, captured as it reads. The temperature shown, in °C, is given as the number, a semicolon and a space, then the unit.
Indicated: 16; °C
